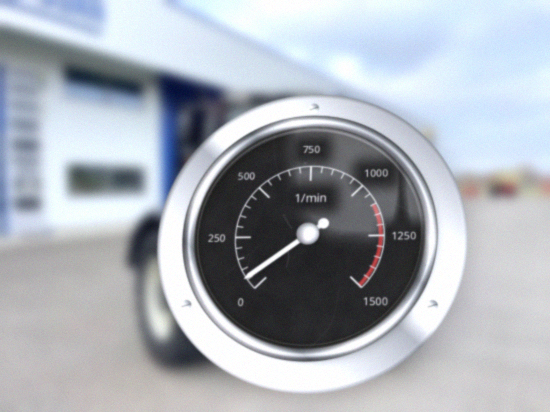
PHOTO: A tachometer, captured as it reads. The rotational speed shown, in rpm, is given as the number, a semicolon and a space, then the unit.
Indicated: 50; rpm
